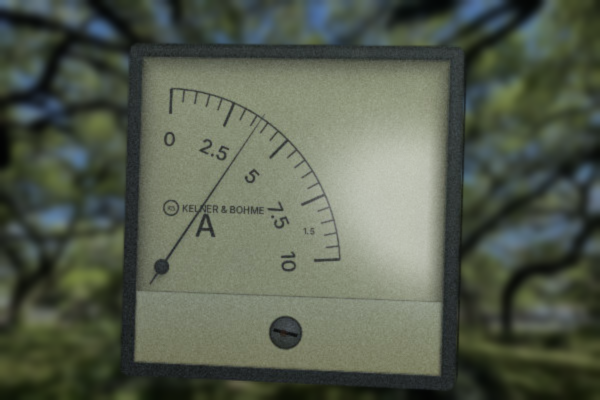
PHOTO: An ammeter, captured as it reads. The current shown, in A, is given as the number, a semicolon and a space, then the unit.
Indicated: 3.75; A
